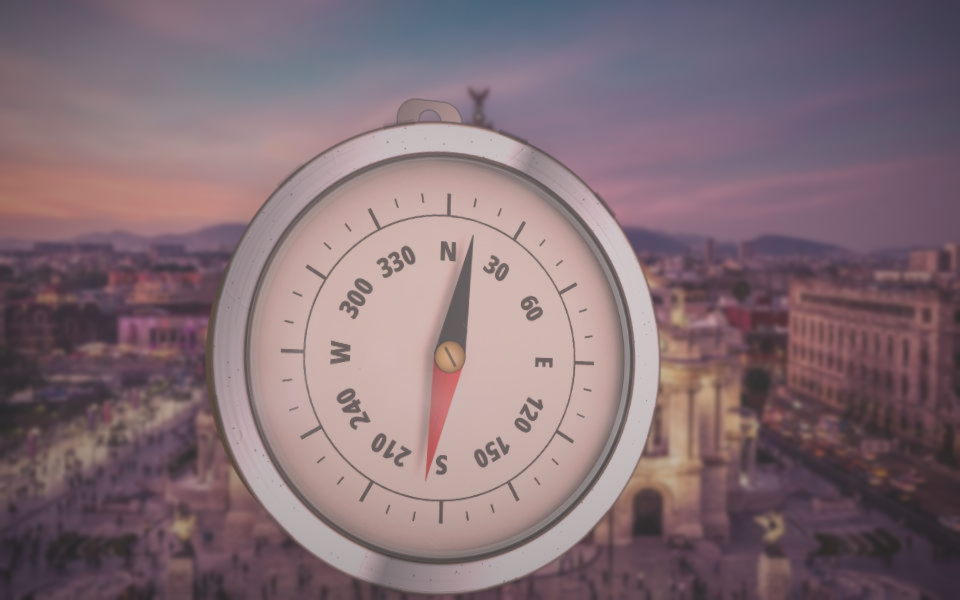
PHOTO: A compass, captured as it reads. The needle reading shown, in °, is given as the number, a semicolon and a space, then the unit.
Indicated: 190; °
